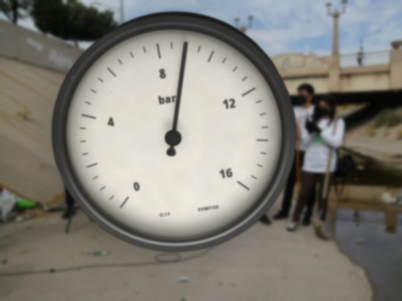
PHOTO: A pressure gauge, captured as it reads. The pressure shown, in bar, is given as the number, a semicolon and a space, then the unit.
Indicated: 9; bar
